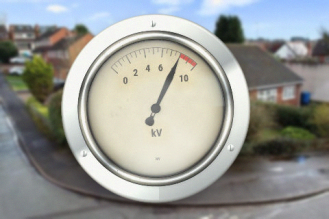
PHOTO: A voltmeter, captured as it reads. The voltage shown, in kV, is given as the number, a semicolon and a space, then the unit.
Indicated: 8; kV
